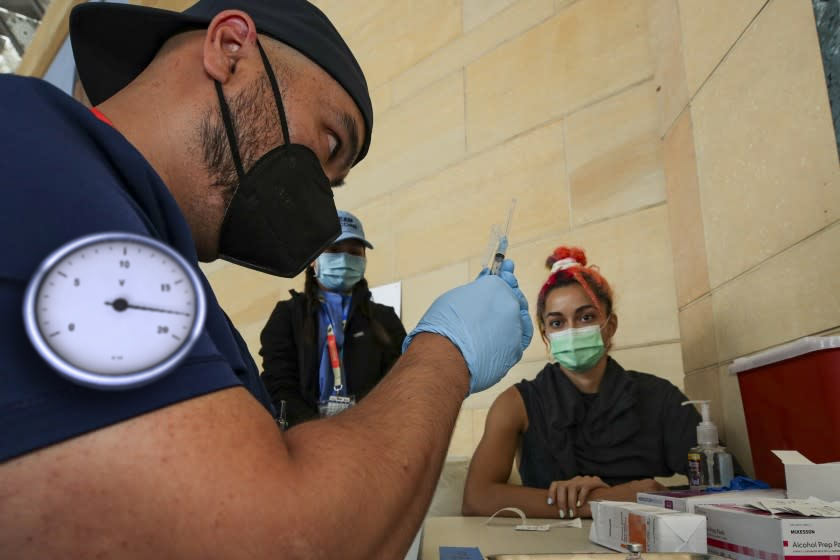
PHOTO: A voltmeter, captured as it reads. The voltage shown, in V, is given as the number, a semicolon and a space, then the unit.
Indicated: 18; V
